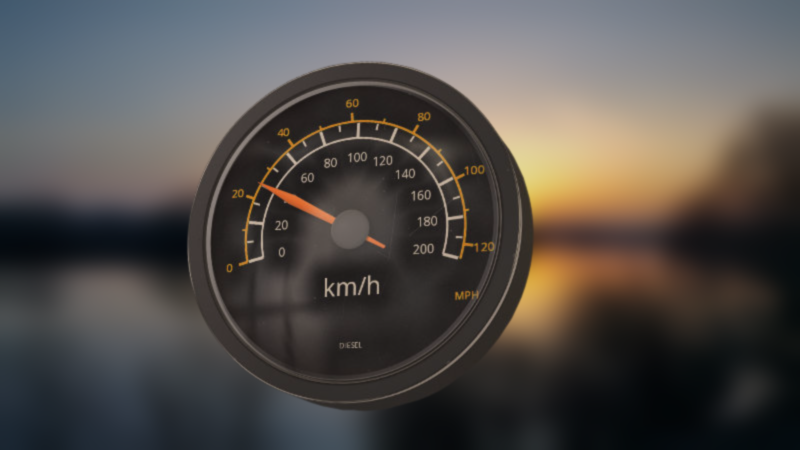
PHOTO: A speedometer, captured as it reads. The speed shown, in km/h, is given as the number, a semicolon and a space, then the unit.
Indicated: 40; km/h
